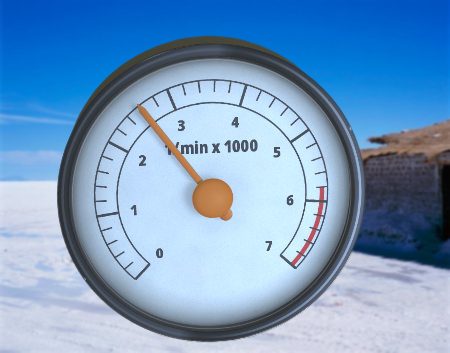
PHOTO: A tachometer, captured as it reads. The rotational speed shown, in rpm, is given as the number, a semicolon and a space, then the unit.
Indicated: 2600; rpm
